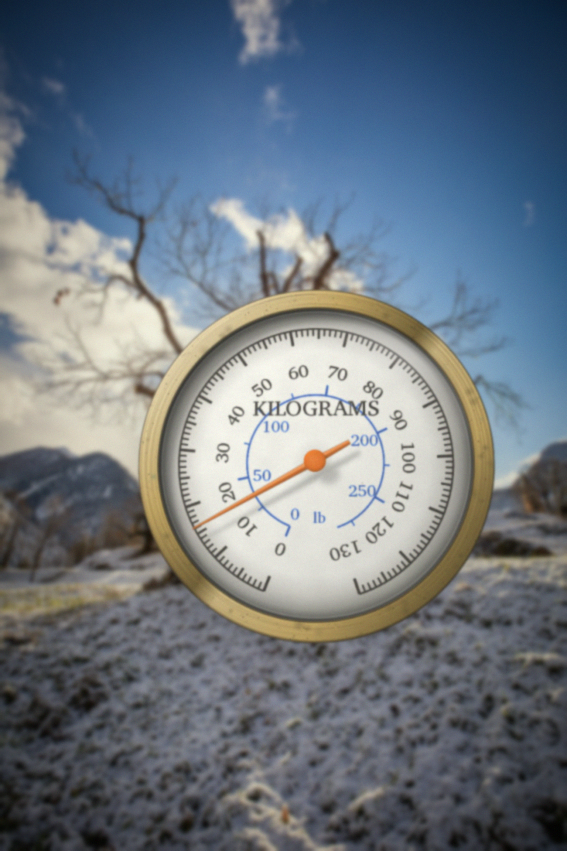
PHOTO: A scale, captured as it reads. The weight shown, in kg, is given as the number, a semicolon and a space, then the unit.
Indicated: 16; kg
